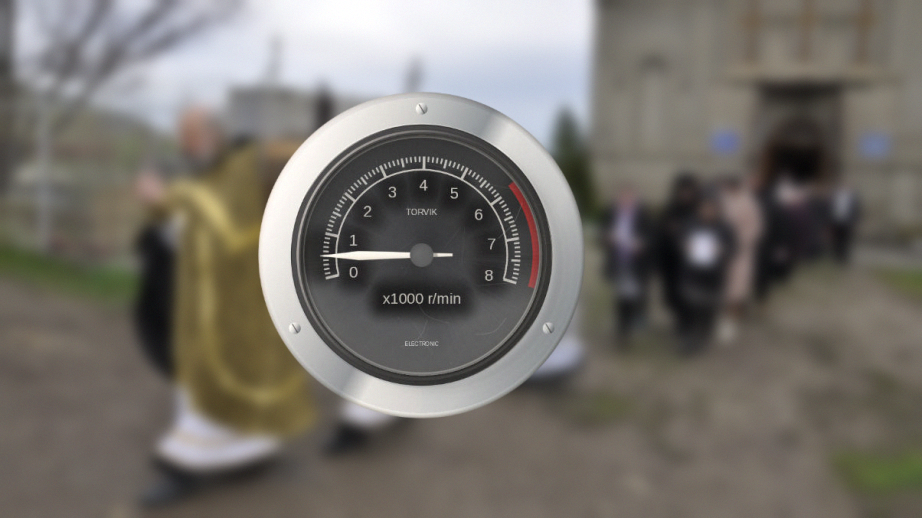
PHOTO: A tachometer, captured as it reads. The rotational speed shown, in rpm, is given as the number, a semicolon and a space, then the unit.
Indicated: 500; rpm
